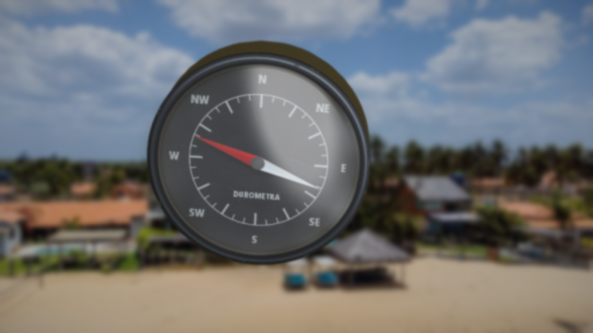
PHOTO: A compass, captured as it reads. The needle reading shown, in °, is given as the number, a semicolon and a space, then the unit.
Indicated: 290; °
